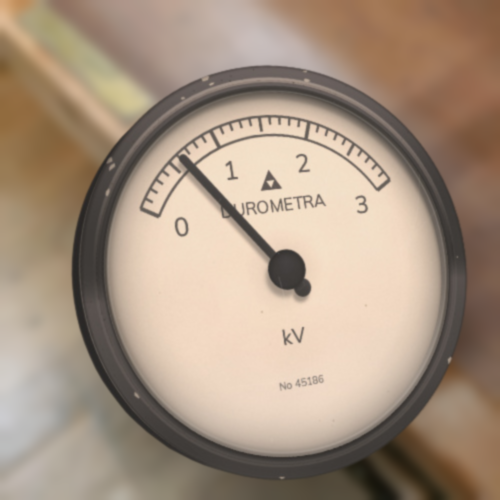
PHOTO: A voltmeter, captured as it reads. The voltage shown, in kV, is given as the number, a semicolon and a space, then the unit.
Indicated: 0.6; kV
